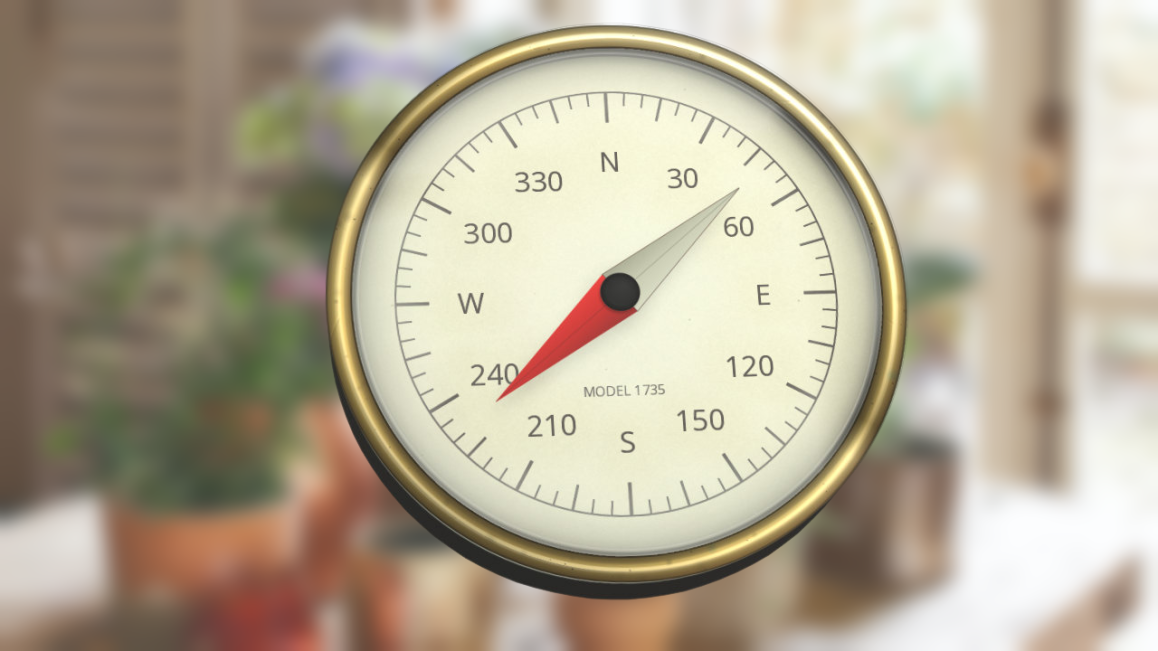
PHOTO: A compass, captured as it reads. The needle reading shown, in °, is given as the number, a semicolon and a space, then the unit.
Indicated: 230; °
